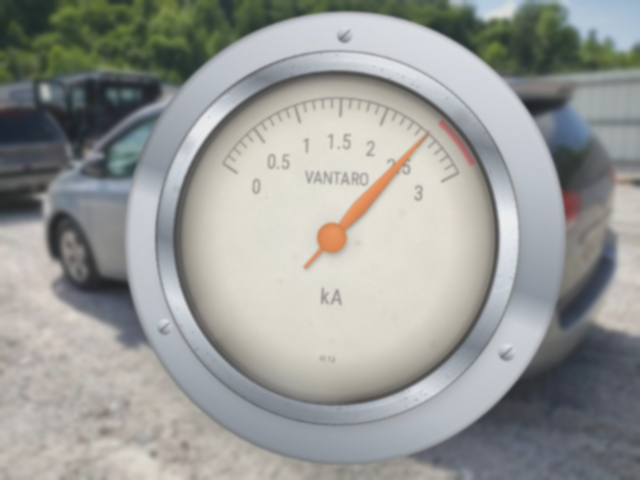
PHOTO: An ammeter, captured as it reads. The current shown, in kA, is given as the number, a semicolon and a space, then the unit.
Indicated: 2.5; kA
